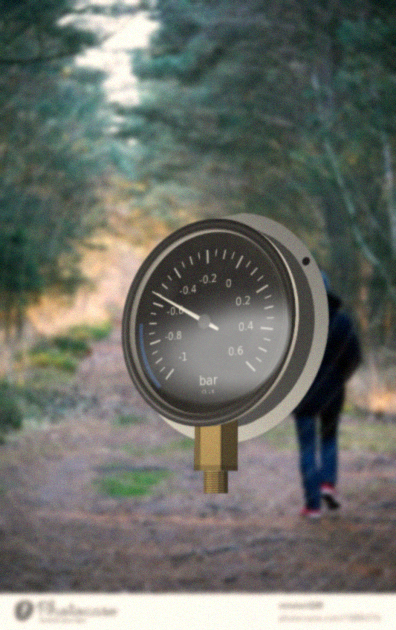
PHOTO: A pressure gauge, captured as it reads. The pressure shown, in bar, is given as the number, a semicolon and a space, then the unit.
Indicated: -0.55; bar
